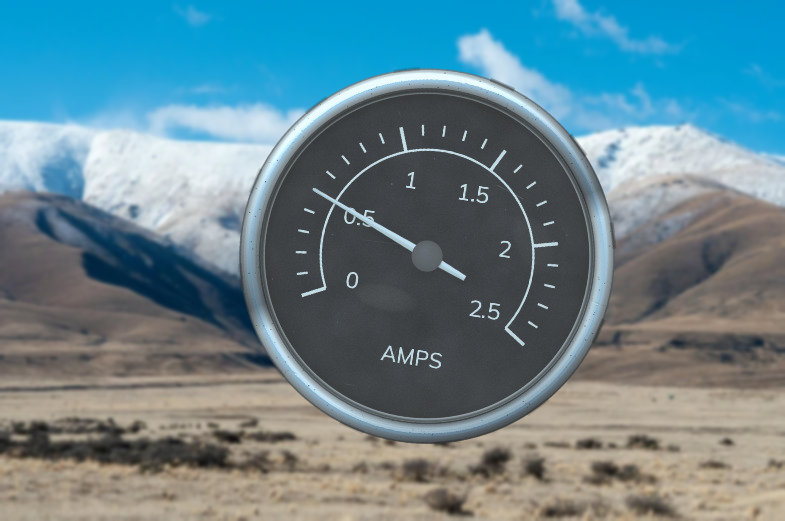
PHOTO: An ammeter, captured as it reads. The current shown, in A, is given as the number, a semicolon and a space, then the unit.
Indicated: 0.5; A
